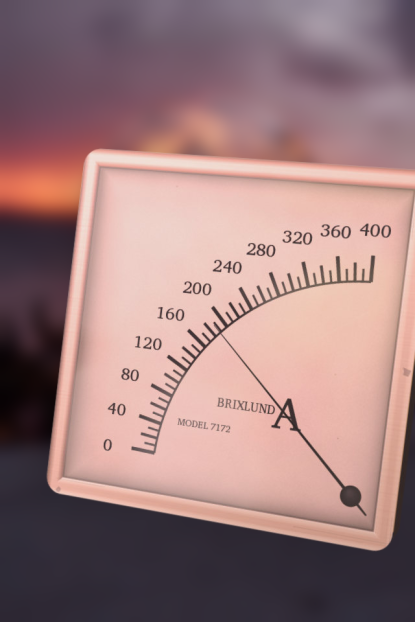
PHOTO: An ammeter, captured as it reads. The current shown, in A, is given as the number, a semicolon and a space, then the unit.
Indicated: 190; A
